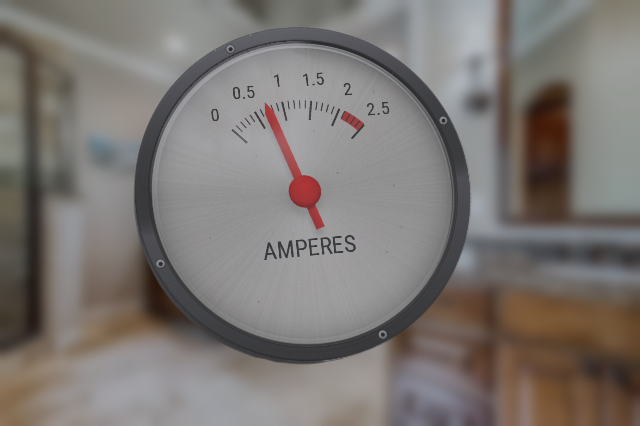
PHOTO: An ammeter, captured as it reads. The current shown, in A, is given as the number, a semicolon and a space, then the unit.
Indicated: 0.7; A
